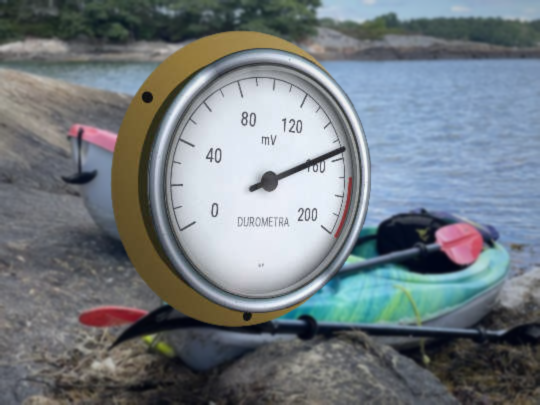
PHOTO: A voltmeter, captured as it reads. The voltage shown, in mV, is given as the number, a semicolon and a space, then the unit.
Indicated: 155; mV
